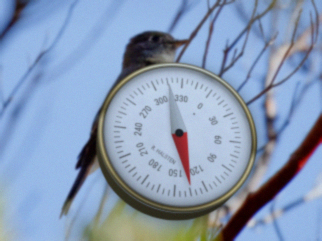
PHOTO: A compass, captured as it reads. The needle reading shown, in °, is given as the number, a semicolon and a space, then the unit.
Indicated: 135; °
